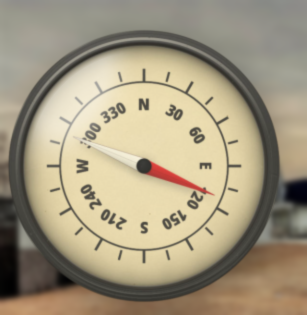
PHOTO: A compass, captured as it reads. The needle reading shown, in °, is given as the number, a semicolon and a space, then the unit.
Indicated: 112.5; °
